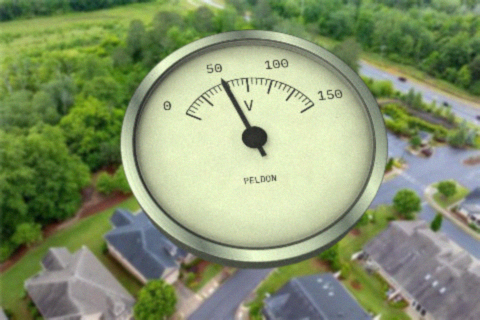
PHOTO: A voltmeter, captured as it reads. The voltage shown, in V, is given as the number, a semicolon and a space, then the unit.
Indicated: 50; V
